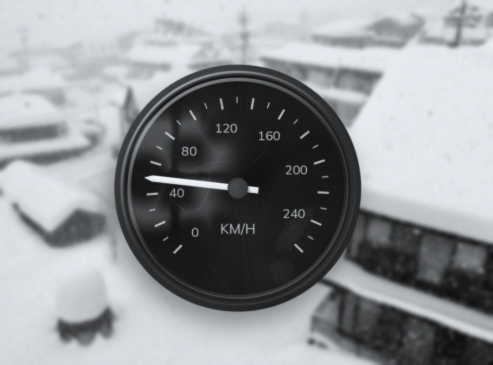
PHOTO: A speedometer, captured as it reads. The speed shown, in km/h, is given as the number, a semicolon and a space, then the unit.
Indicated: 50; km/h
